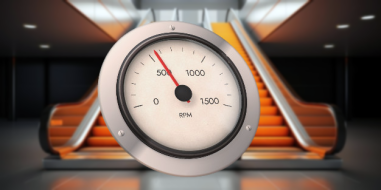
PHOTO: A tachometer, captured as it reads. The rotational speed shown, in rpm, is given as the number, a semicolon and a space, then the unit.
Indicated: 550; rpm
